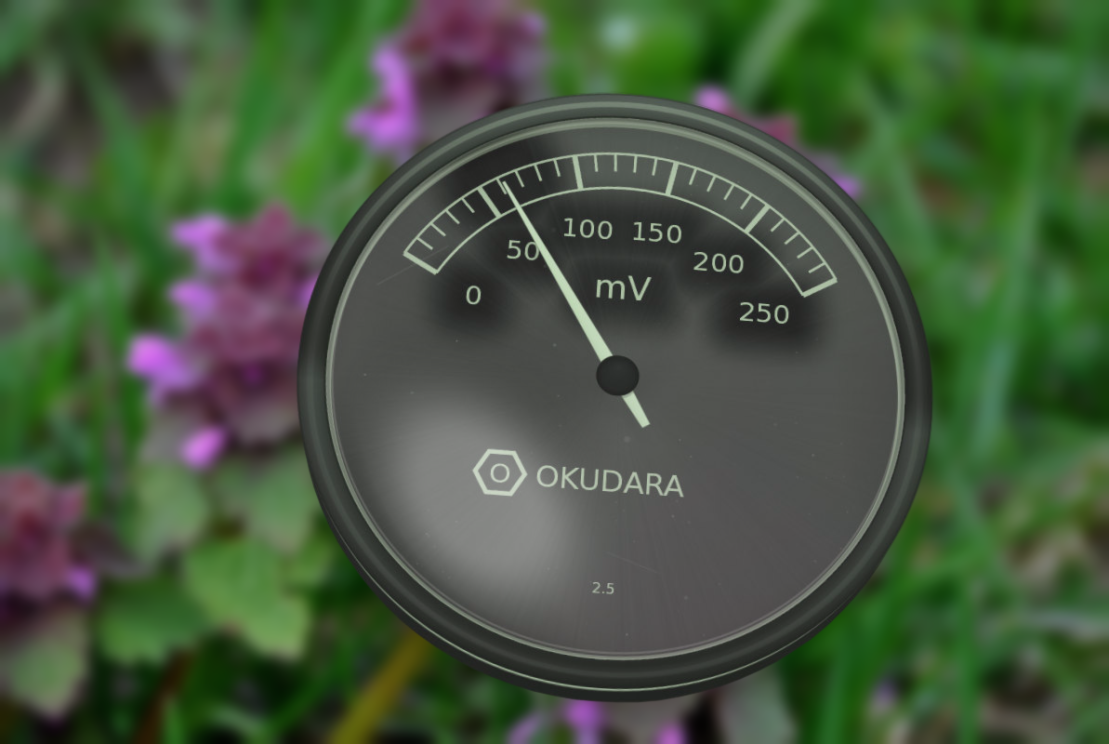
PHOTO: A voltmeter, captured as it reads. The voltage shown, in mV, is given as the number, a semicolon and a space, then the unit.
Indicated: 60; mV
